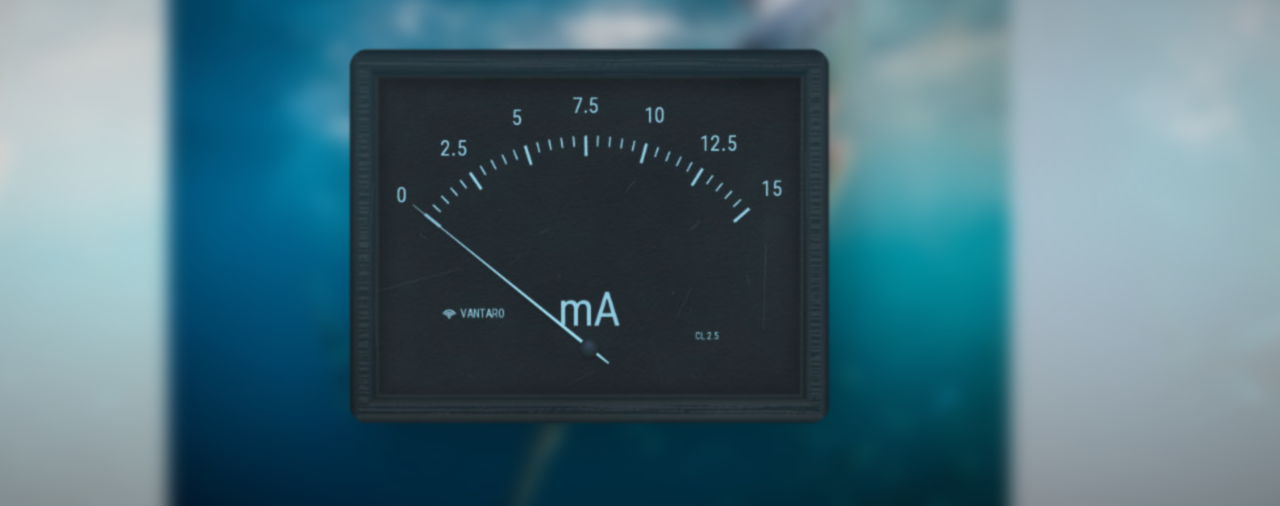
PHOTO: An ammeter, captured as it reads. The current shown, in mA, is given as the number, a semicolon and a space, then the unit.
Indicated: 0; mA
